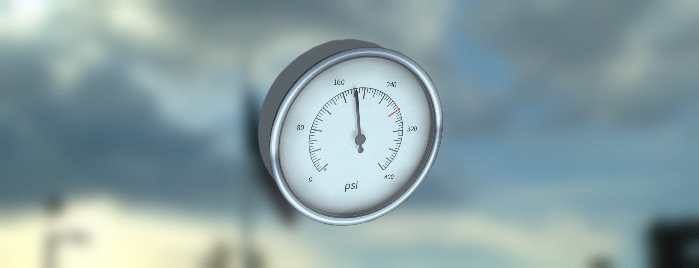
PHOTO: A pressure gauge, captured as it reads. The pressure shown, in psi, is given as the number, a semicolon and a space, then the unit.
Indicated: 180; psi
